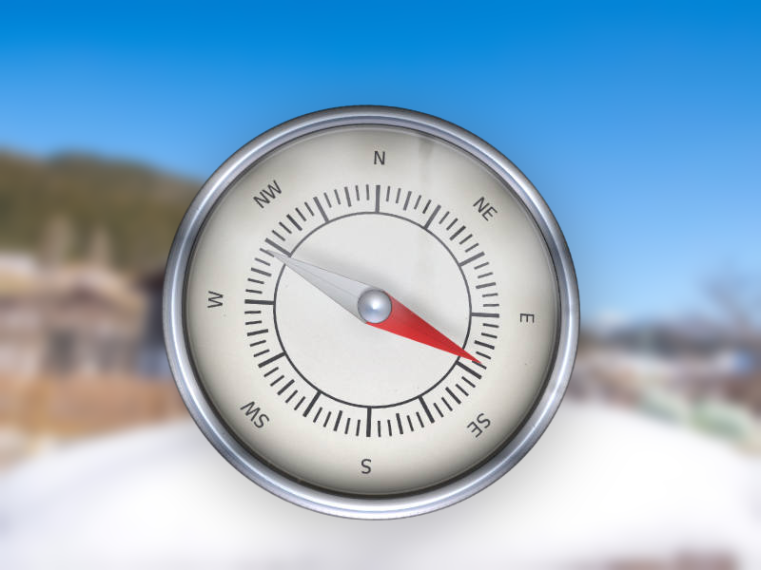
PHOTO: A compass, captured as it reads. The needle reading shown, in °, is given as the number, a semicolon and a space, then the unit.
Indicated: 115; °
